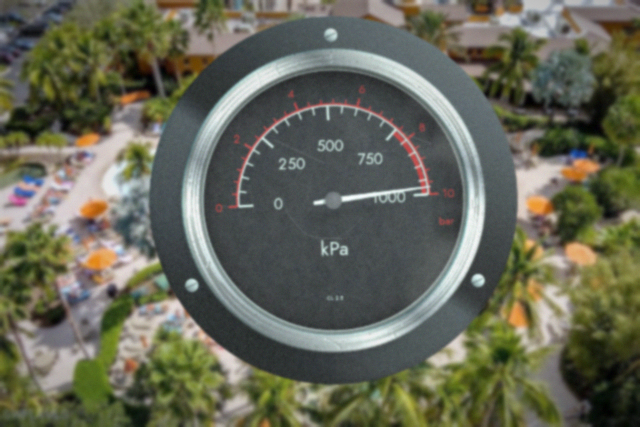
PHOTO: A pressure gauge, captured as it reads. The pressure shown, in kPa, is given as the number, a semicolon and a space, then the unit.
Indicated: 975; kPa
